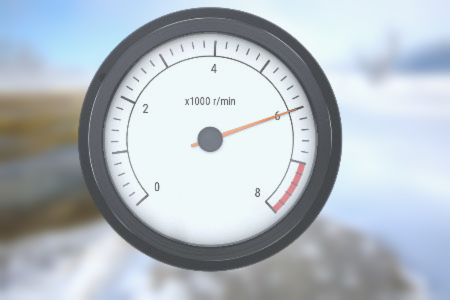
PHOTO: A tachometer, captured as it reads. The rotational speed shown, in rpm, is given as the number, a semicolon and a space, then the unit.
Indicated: 6000; rpm
